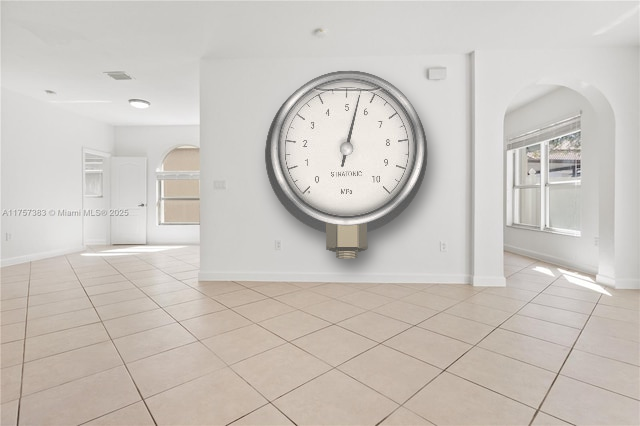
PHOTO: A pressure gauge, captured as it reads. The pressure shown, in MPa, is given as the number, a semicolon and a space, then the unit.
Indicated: 5.5; MPa
